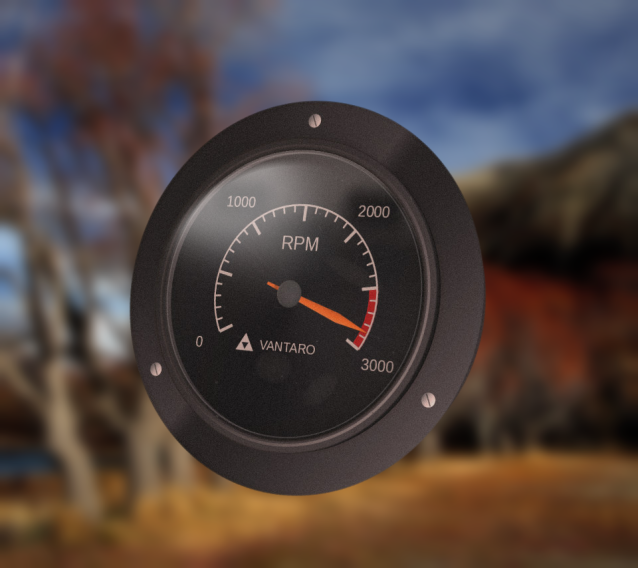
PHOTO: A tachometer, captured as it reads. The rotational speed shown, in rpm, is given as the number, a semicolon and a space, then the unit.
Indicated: 2850; rpm
